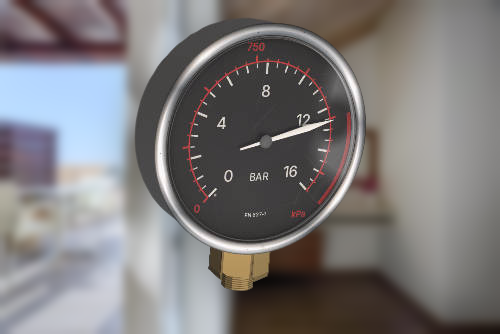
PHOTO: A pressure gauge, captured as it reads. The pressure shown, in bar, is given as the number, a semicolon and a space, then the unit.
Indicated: 12.5; bar
